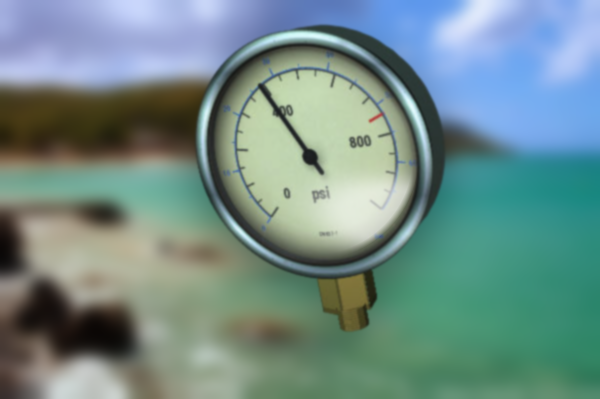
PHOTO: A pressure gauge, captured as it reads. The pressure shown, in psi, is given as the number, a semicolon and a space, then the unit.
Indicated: 400; psi
